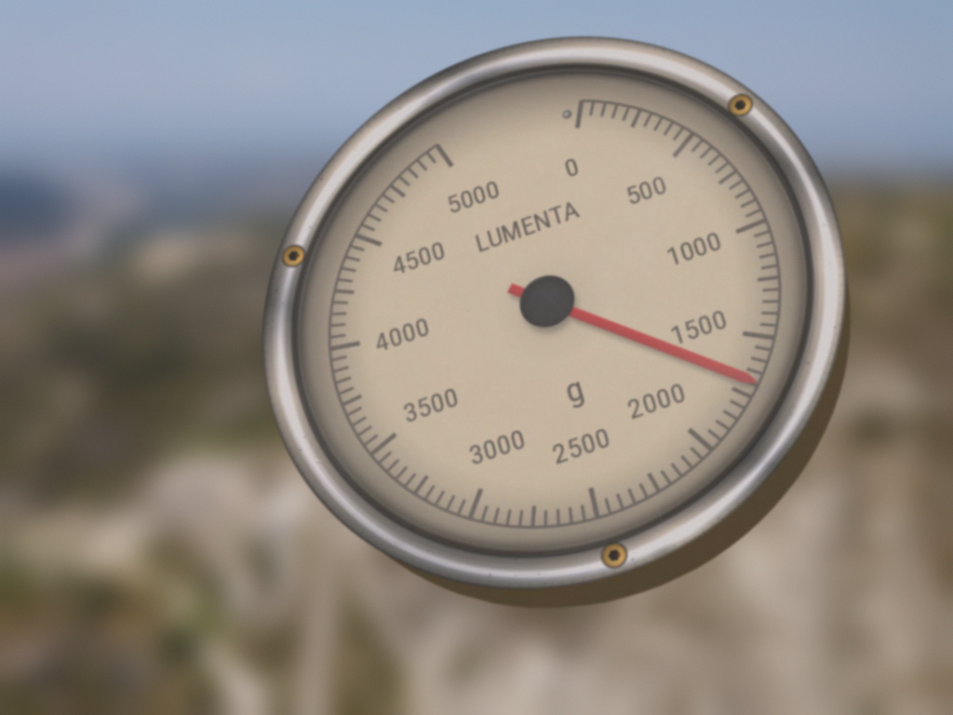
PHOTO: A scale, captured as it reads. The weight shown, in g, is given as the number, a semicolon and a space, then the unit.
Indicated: 1700; g
